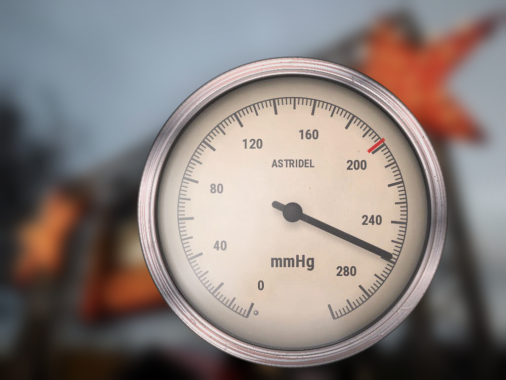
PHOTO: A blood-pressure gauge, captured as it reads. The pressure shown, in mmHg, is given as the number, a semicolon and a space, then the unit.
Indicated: 258; mmHg
